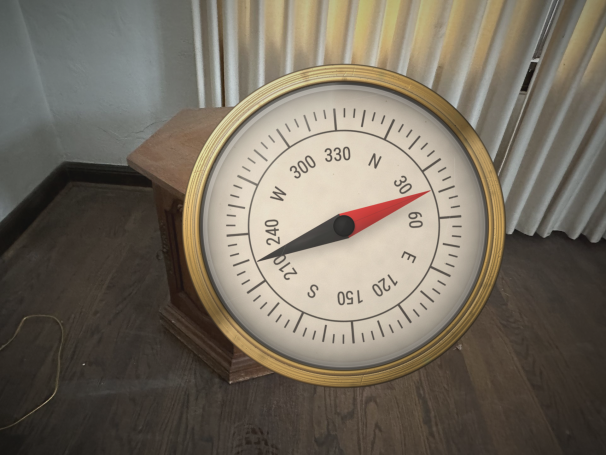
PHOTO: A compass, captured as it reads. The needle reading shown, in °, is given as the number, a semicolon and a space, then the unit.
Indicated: 42.5; °
